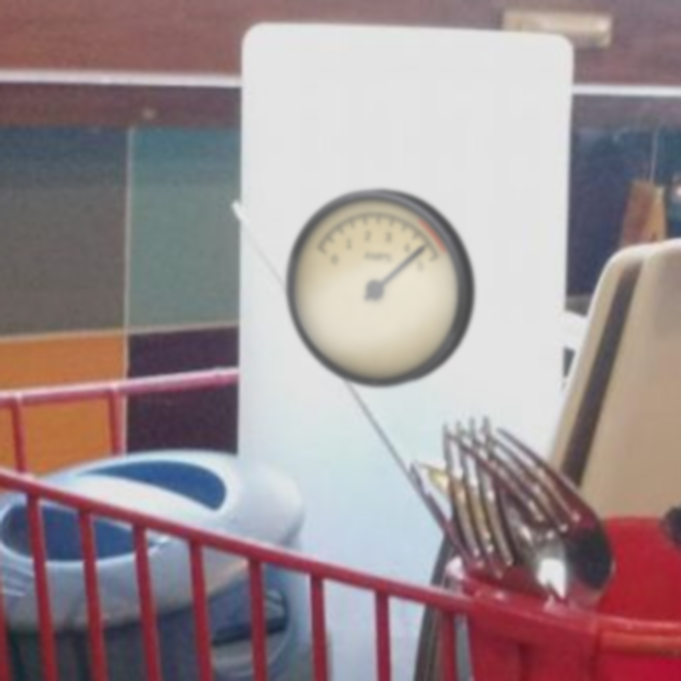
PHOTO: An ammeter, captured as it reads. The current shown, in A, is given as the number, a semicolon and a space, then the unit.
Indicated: 4.5; A
